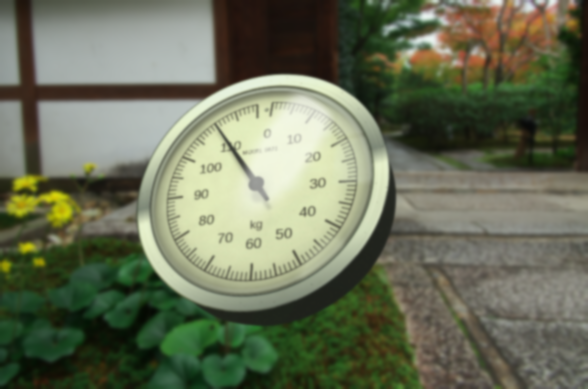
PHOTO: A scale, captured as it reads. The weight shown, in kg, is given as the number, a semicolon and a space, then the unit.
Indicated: 110; kg
